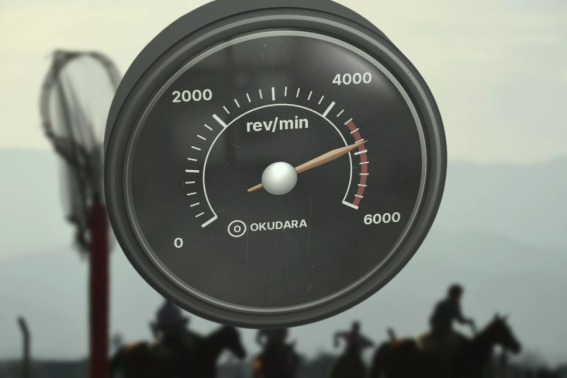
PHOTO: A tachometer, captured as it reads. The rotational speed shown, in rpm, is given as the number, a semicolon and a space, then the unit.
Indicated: 4800; rpm
